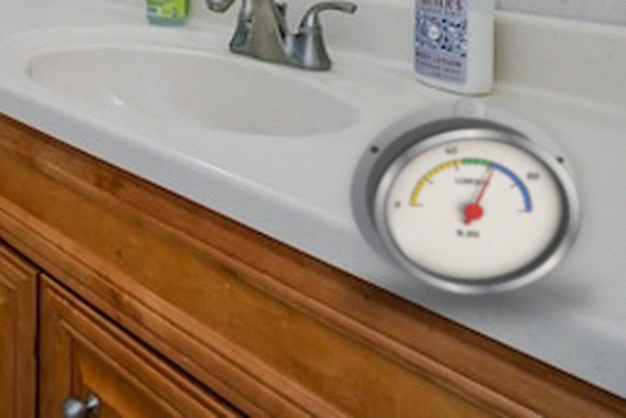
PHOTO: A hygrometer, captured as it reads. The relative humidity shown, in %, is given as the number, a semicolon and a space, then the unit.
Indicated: 60; %
